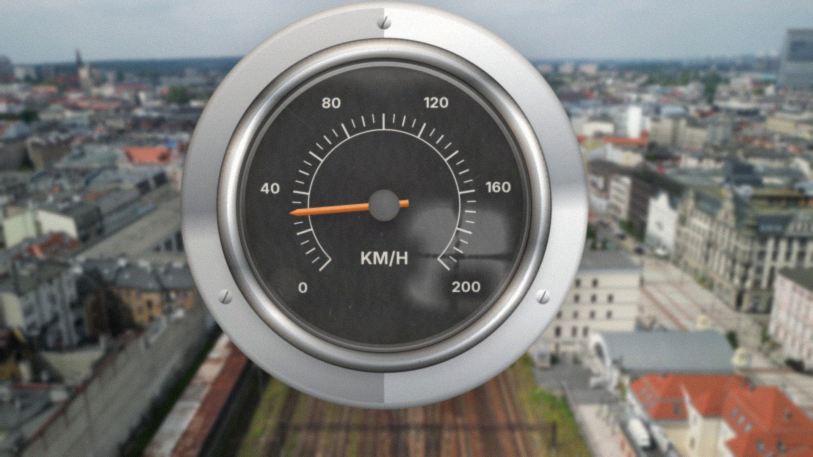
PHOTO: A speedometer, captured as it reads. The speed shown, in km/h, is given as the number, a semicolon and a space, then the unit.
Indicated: 30; km/h
